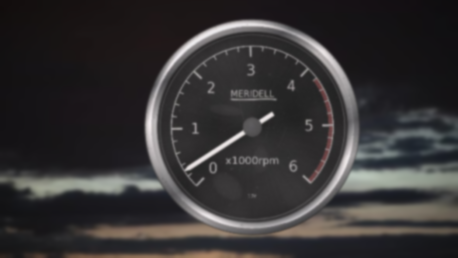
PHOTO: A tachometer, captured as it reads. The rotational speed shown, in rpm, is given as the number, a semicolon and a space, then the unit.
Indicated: 300; rpm
